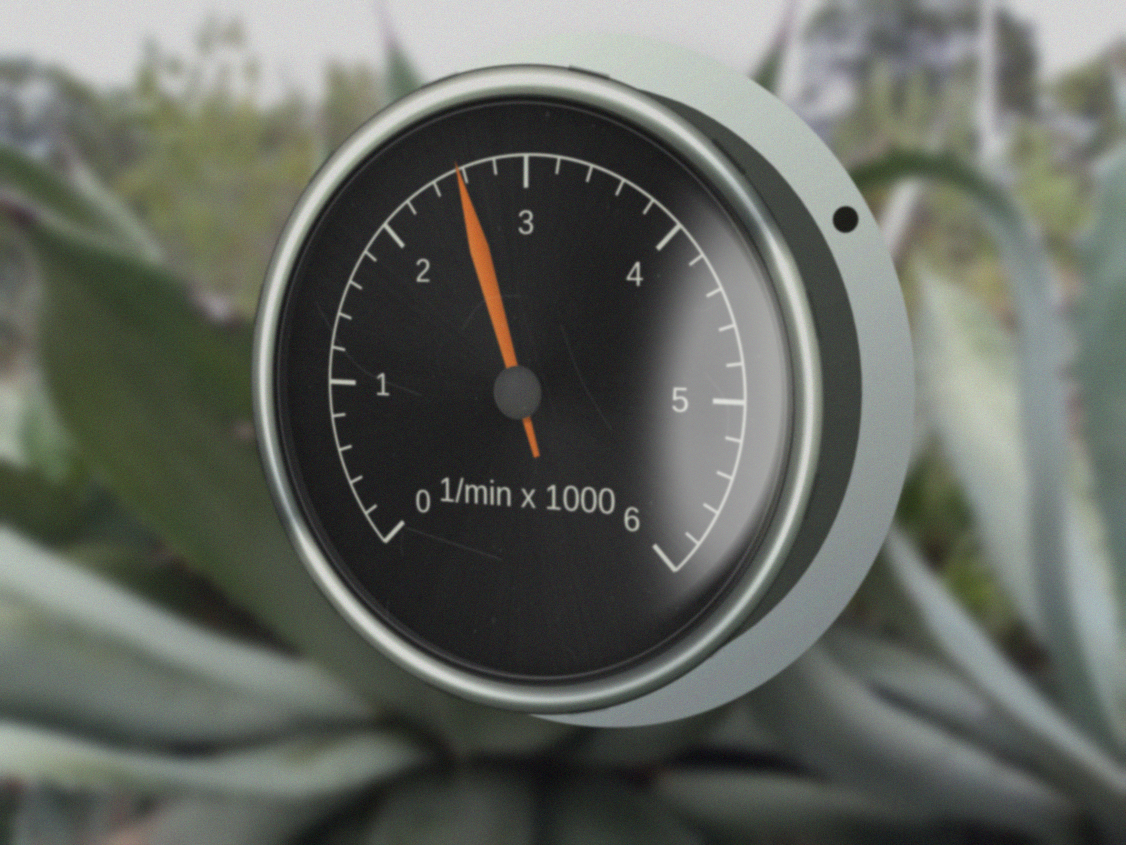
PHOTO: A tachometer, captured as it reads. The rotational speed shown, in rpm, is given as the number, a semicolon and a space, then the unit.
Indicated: 2600; rpm
